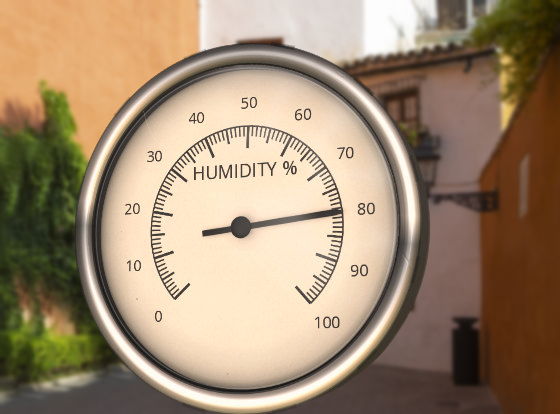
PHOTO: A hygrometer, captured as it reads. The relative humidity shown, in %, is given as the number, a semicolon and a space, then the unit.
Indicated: 80; %
